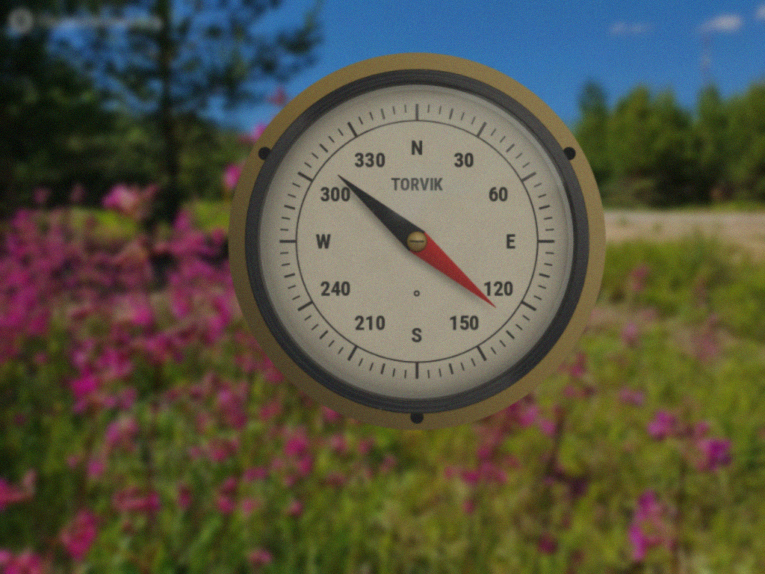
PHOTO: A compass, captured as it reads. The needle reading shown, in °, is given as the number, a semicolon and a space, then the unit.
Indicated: 130; °
